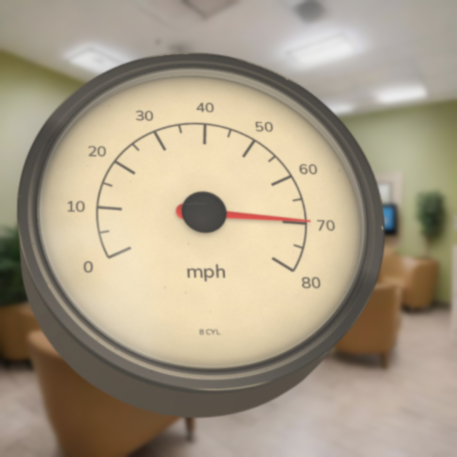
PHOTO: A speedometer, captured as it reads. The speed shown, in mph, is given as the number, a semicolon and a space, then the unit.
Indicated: 70; mph
